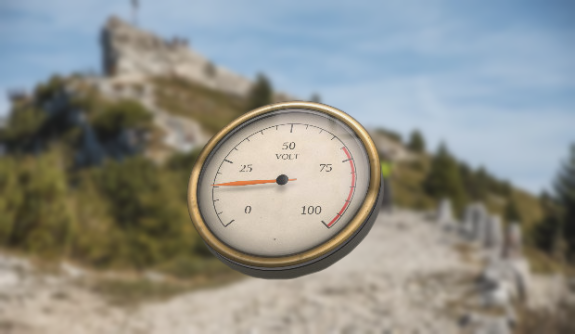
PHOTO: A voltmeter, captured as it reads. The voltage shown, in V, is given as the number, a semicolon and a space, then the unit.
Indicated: 15; V
